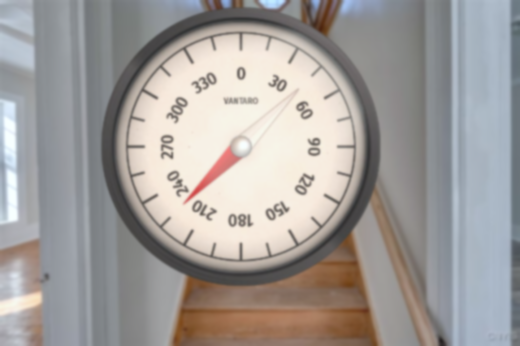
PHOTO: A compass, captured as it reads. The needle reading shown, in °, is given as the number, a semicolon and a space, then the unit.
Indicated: 225; °
